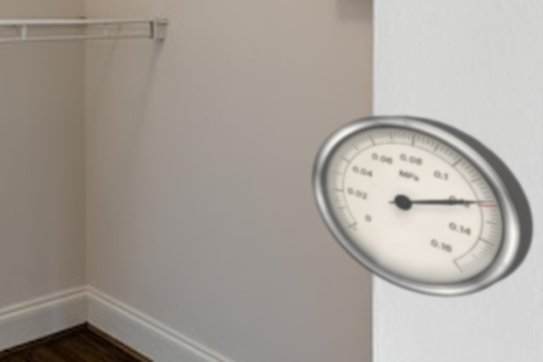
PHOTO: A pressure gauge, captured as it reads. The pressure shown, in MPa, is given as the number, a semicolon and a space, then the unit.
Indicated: 0.12; MPa
